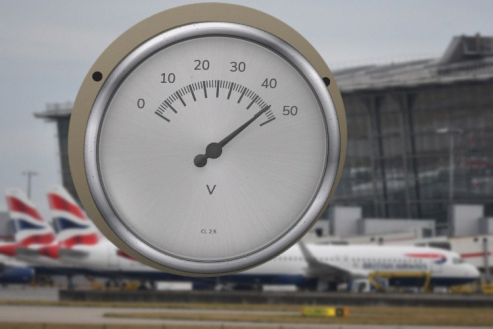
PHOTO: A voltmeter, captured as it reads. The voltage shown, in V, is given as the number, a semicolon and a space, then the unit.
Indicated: 45; V
